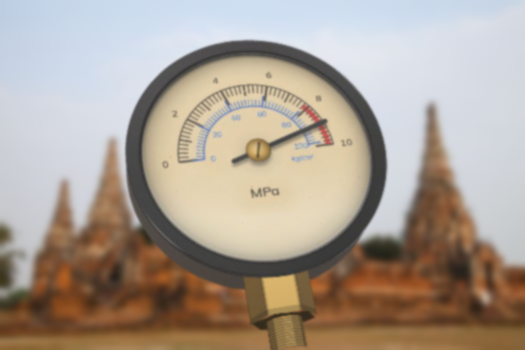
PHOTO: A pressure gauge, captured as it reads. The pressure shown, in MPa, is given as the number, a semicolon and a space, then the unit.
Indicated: 9; MPa
